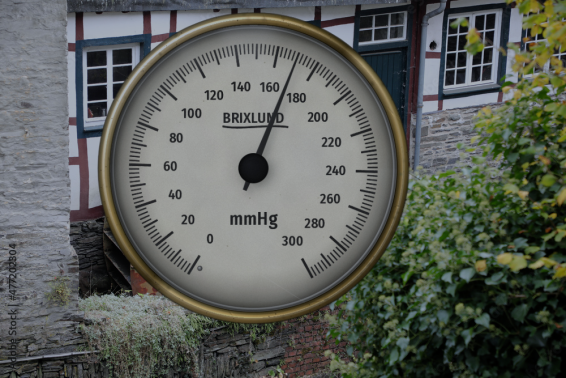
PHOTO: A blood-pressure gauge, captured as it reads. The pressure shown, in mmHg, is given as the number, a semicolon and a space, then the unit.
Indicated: 170; mmHg
